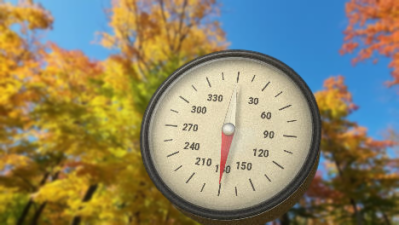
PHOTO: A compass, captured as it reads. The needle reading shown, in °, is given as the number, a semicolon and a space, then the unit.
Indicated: 180; °
